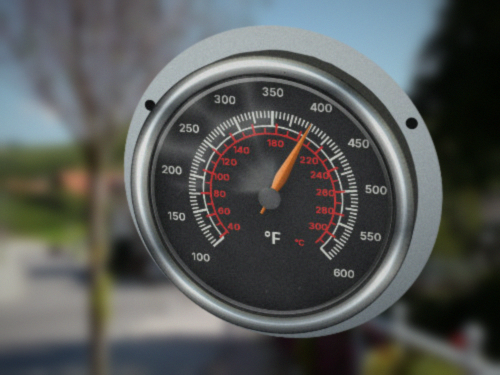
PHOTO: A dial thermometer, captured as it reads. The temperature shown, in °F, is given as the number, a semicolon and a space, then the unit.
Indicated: 400; °F
